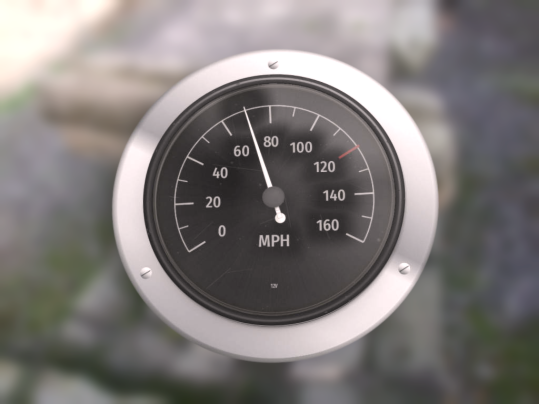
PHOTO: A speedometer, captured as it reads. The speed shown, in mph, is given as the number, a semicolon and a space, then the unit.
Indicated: 70; mph
